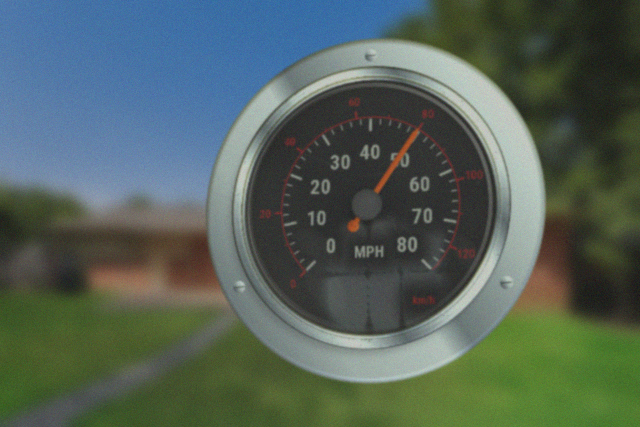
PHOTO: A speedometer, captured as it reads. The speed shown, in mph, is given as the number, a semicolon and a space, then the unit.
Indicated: 50; mph
